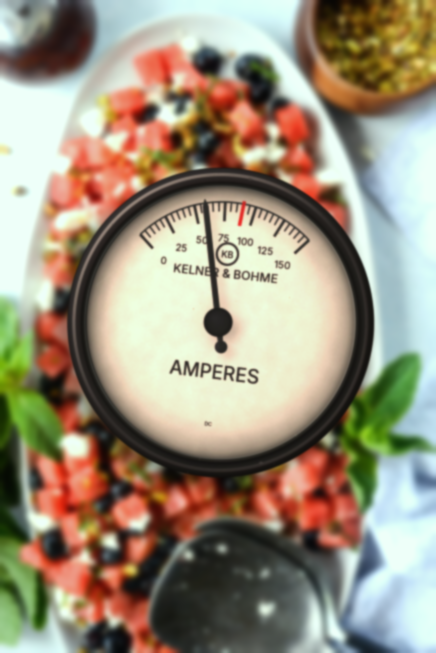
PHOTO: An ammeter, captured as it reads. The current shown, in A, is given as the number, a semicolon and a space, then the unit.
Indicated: 60; A
